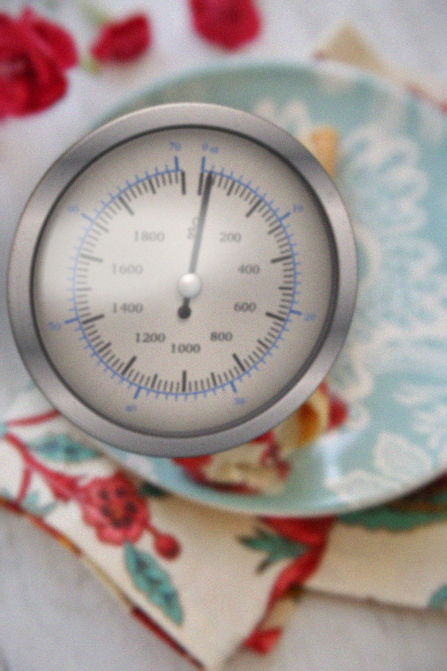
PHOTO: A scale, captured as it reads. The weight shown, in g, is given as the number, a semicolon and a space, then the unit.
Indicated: 20; g
